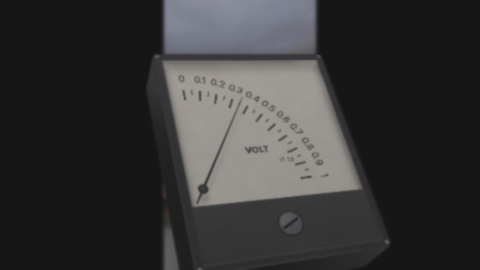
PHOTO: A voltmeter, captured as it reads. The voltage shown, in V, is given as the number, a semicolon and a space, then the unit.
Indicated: 0.35; V
